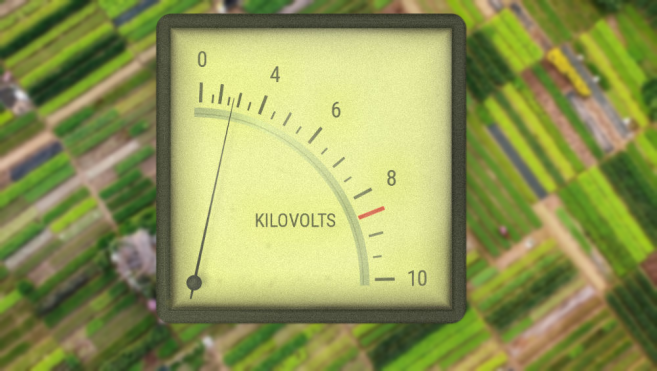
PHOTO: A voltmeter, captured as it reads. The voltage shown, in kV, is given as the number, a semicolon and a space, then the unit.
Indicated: 2.75; kV
